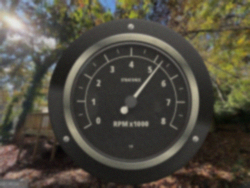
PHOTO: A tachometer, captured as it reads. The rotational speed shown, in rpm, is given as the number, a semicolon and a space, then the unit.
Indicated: 5250; rpm
